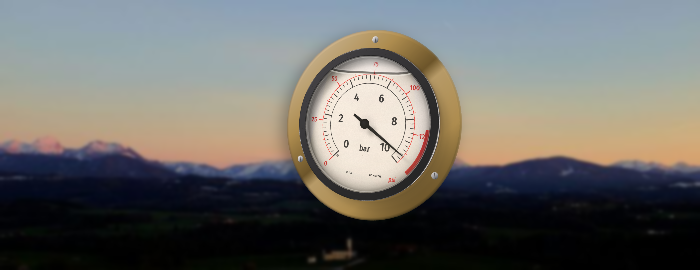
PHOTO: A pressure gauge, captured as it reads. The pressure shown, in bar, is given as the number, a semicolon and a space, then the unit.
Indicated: 9.6; bar
